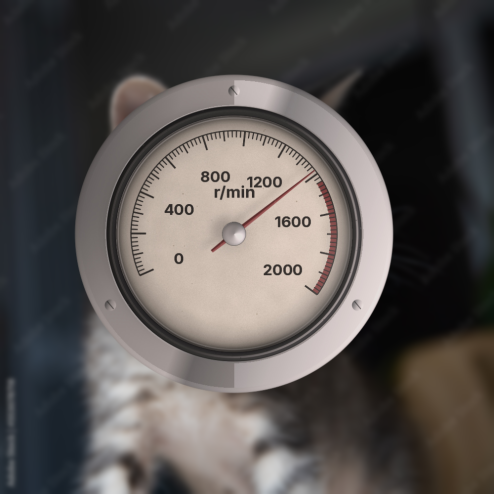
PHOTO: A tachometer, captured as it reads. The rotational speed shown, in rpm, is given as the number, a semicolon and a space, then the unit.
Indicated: 1380; rpm
